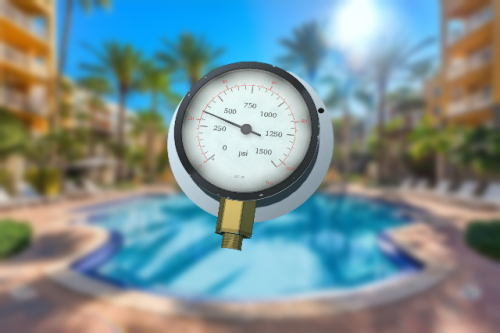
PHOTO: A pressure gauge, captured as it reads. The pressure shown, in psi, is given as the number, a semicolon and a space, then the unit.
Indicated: 350; psi
